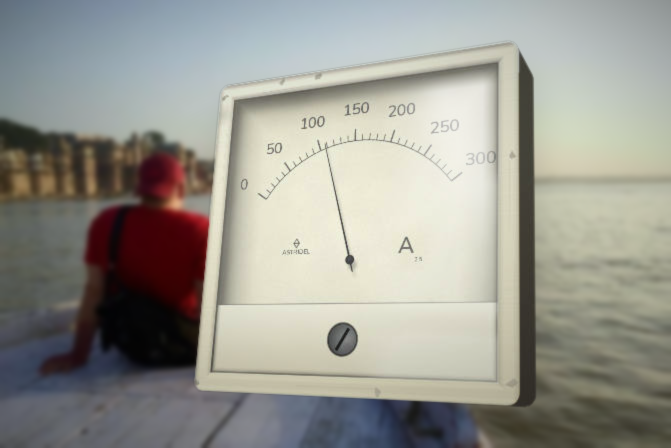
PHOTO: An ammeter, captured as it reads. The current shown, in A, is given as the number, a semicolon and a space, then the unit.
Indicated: 110; A
